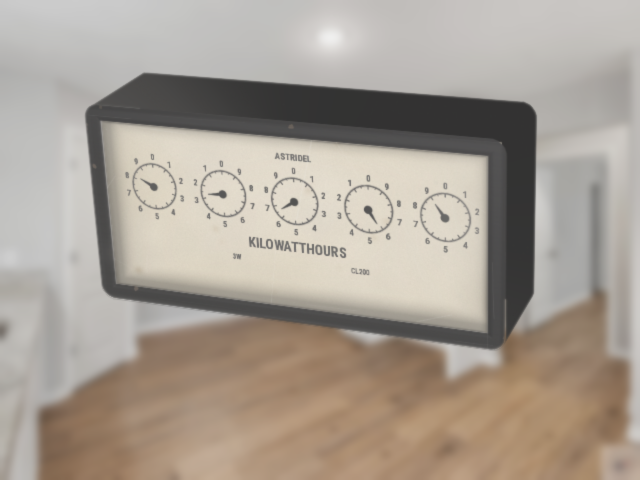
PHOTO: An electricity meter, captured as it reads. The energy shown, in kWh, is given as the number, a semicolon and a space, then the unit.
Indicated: 82659; kWh
